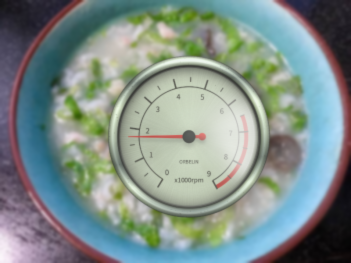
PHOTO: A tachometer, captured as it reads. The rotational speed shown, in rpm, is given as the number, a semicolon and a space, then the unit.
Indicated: 1750; rpm
